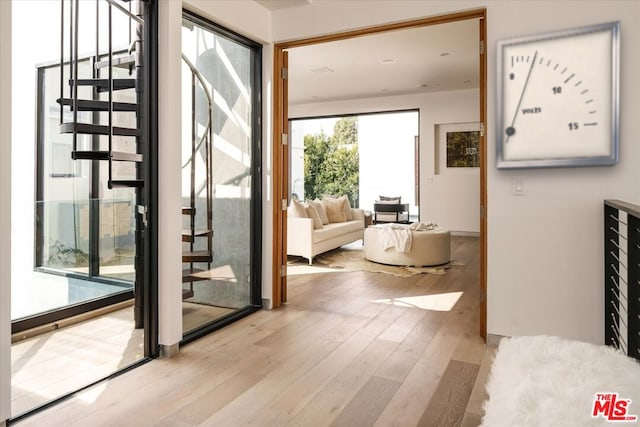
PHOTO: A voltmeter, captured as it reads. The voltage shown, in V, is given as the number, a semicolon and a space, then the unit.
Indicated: 5; V
